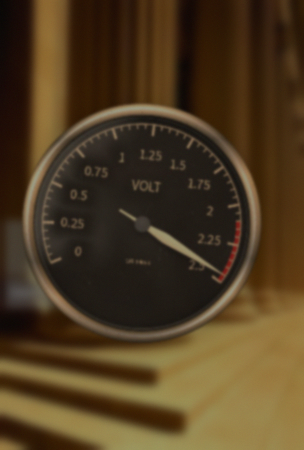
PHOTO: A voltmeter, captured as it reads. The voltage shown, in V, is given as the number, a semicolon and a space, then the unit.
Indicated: 2.45; V
